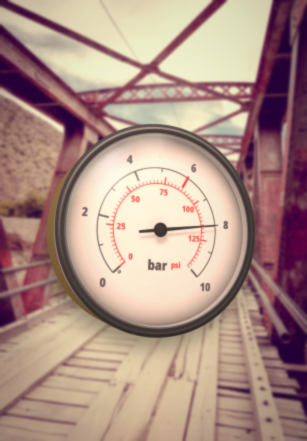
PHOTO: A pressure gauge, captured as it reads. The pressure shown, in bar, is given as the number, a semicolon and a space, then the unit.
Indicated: 8; bar
